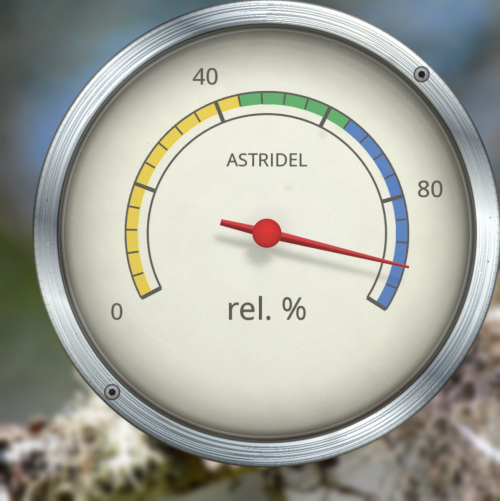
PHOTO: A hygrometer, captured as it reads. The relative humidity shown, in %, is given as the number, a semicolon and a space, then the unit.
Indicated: 92; %
